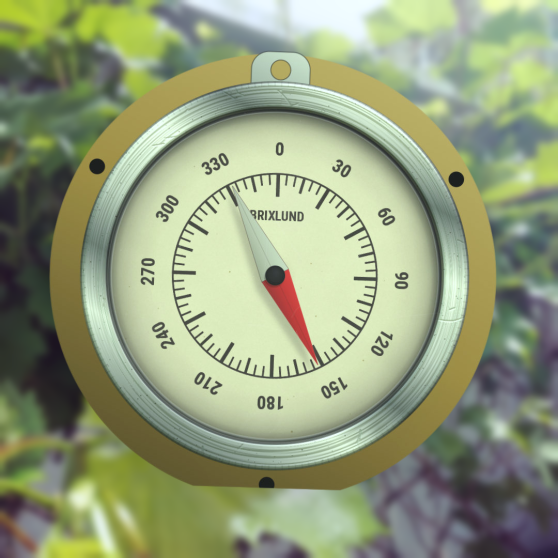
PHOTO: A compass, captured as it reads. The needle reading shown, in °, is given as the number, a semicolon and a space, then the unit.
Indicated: 152.5; °
